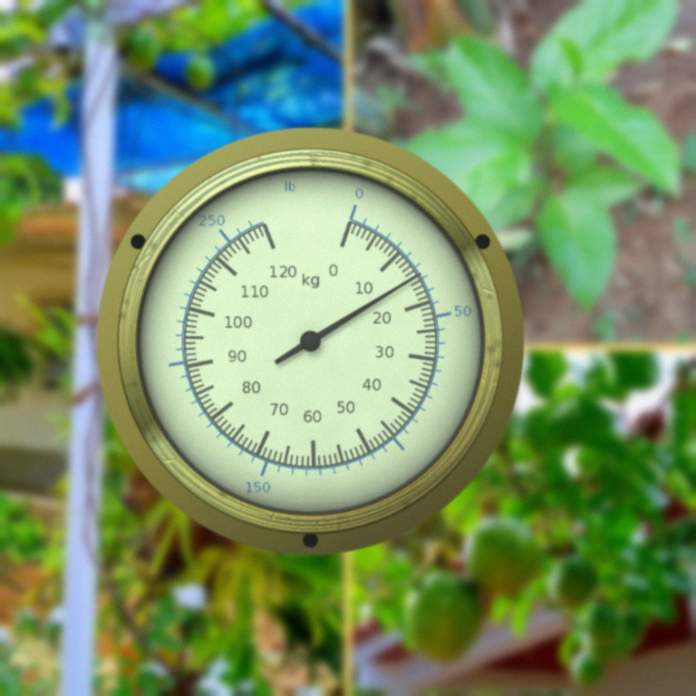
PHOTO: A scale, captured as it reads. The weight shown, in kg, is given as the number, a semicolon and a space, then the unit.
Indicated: 15; kg
